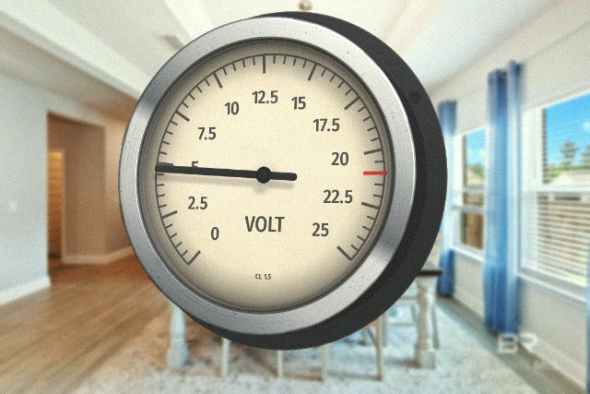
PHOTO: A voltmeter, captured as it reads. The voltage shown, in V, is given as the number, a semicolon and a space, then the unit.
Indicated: 4.75; V
